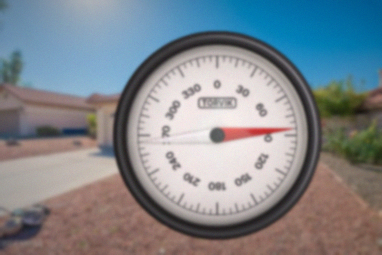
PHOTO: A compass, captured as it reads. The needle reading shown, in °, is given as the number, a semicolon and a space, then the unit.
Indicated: 85; °
